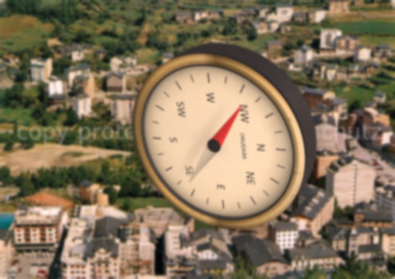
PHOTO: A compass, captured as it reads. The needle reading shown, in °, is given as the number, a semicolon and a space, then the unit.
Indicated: 307.5; °
